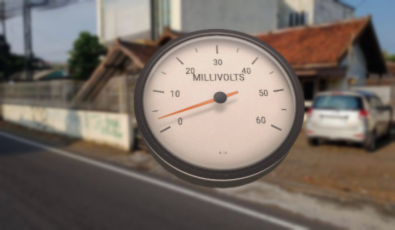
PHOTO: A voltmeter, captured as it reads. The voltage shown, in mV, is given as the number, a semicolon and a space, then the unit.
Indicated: 2.5; mV
